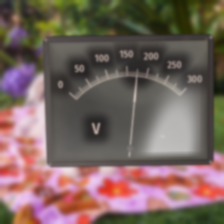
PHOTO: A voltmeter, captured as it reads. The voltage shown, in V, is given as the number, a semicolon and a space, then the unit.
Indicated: 175; V
